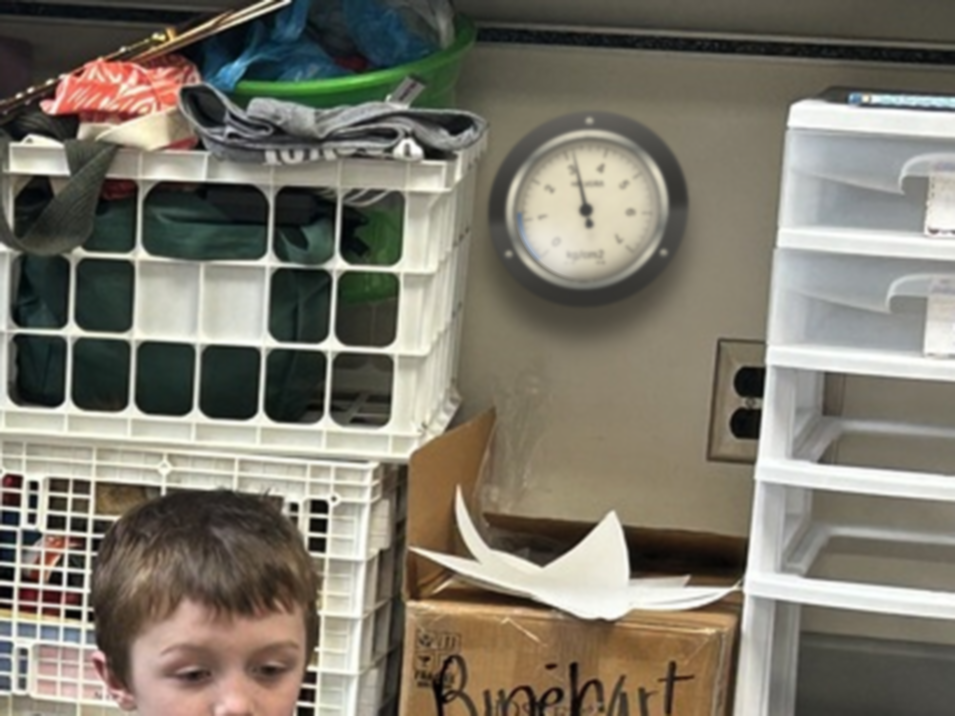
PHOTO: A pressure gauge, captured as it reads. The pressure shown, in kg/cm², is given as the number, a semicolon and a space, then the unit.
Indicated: 3.2; kg/cm²
